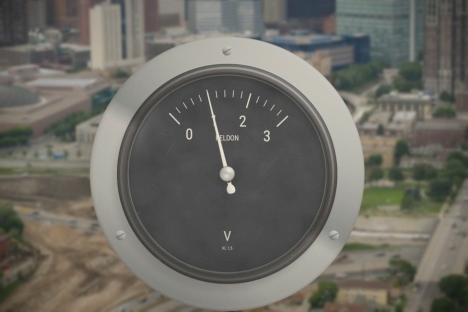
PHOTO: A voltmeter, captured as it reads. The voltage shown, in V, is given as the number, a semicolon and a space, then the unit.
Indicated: 1; V
